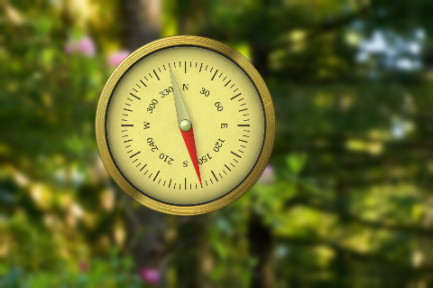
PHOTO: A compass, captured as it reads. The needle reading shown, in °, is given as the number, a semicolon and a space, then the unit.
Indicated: 165; °
